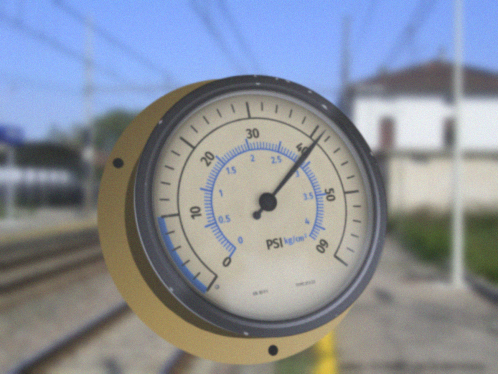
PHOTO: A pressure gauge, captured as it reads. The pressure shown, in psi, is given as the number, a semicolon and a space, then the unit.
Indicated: 41; psi
